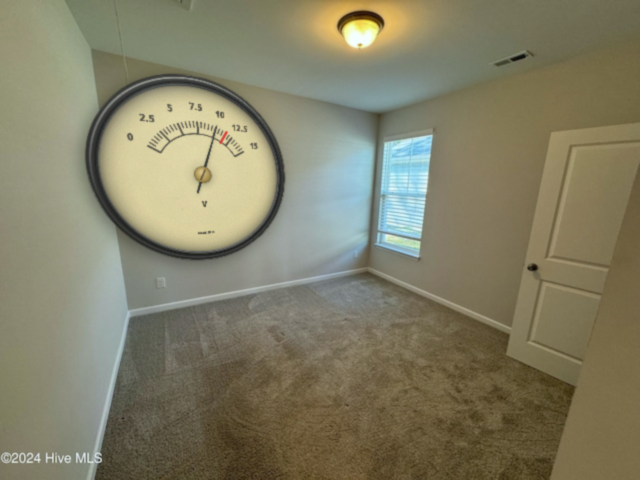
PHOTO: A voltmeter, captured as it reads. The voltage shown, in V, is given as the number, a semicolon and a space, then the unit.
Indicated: 10; V
